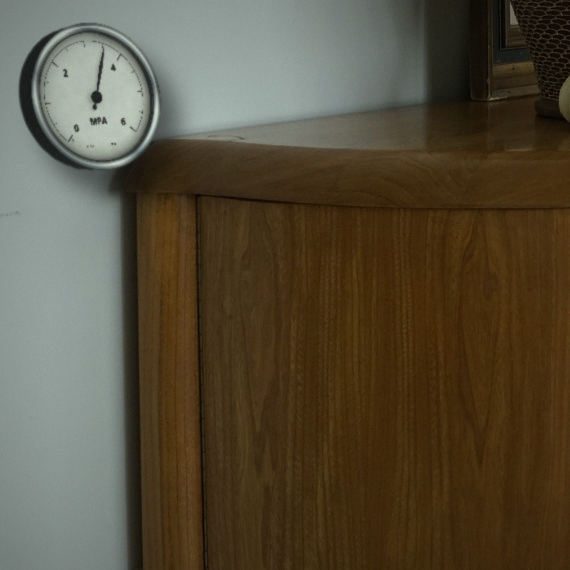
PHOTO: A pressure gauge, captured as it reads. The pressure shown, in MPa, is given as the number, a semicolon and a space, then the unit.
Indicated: 3.5; MPa
